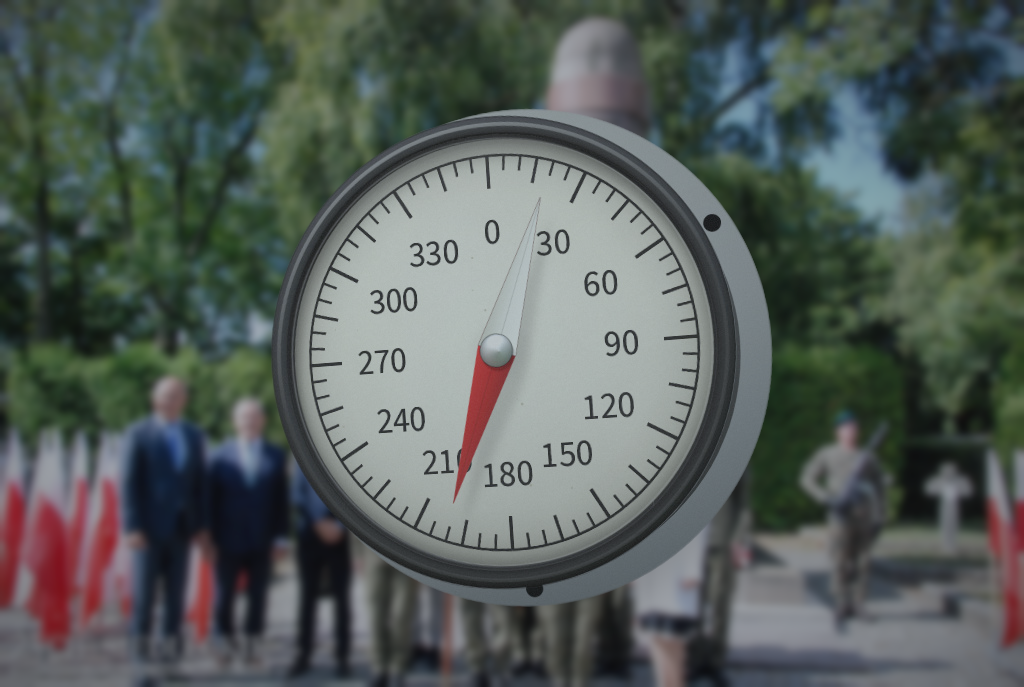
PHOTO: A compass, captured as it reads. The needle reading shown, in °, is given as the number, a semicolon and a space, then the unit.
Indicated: 200; °
